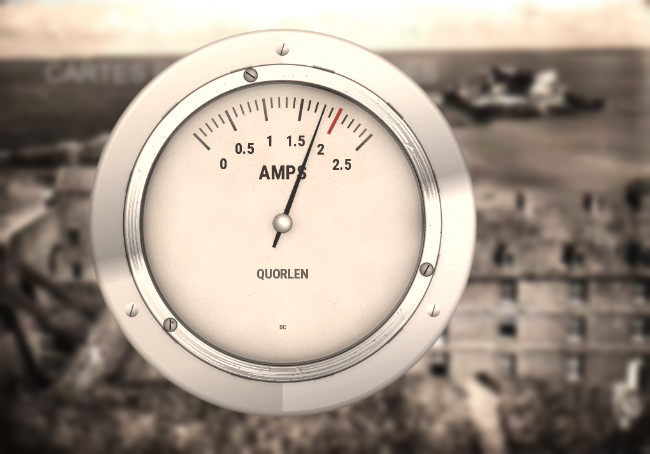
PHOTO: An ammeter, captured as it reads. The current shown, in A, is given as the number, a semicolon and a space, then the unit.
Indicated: 1.8; A
